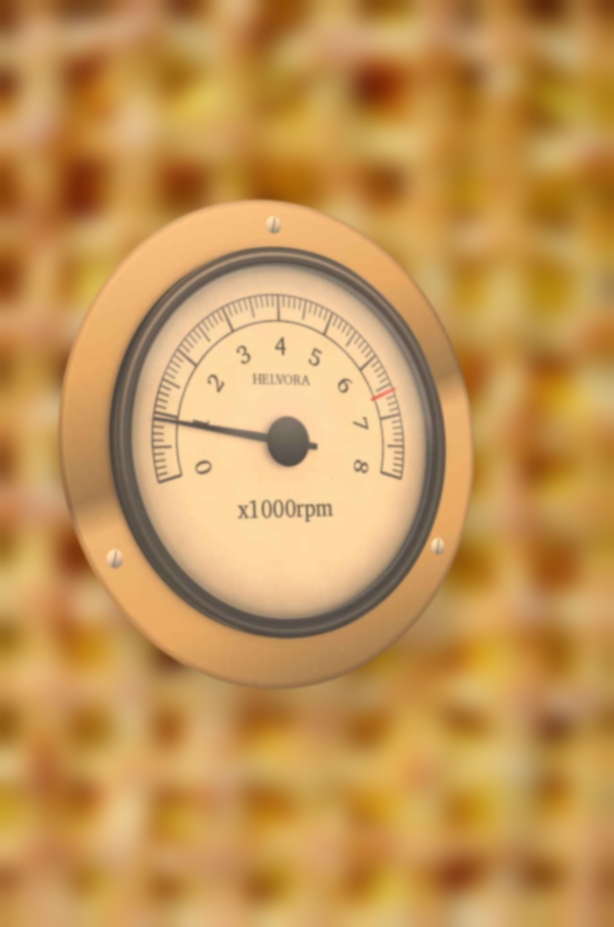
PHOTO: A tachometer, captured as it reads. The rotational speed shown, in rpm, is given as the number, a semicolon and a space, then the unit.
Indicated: 900; rpm
